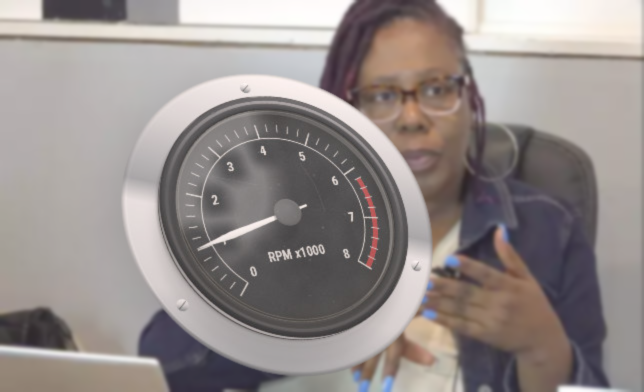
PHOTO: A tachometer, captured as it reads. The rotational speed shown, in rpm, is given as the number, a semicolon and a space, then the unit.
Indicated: 1000; rpm
